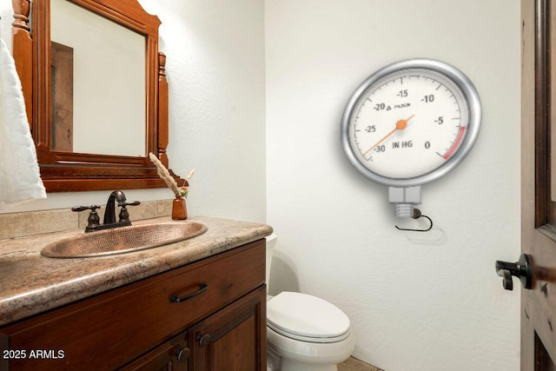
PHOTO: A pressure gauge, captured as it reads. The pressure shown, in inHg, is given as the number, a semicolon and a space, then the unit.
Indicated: -29; inHg
